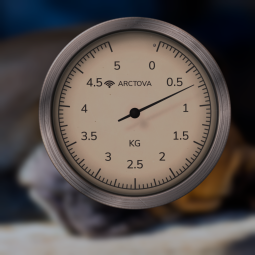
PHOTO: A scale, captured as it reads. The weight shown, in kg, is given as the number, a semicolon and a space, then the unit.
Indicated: 0.7; kg
